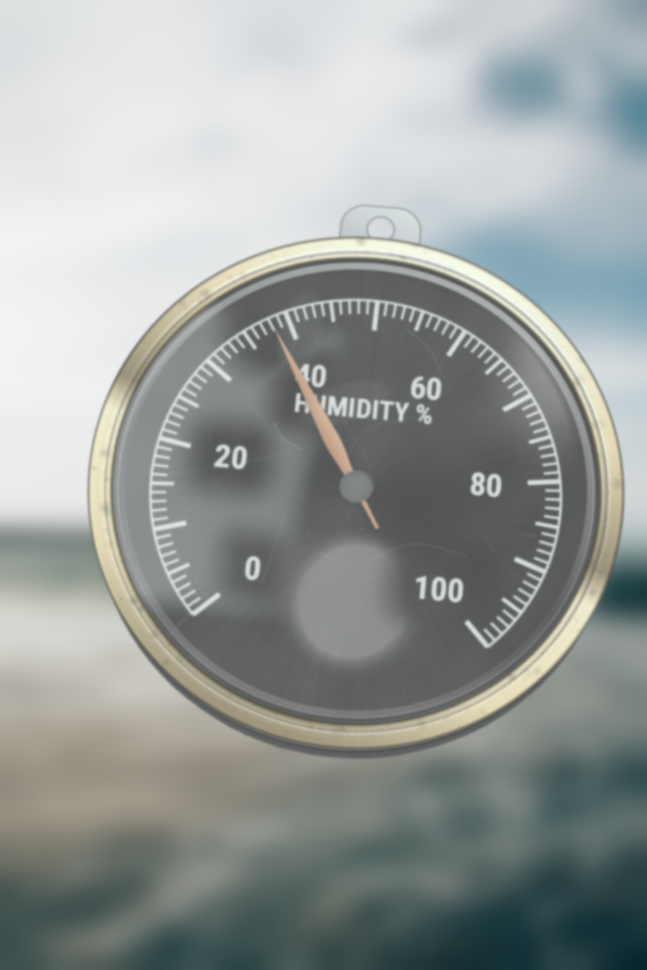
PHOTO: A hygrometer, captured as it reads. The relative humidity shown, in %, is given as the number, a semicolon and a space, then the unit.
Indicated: 38; %
